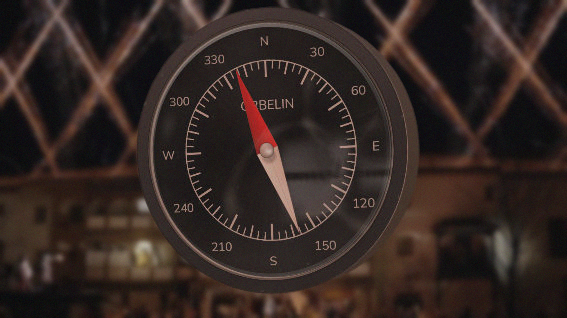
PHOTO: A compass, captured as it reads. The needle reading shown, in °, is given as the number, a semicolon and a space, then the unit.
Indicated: 340; °
